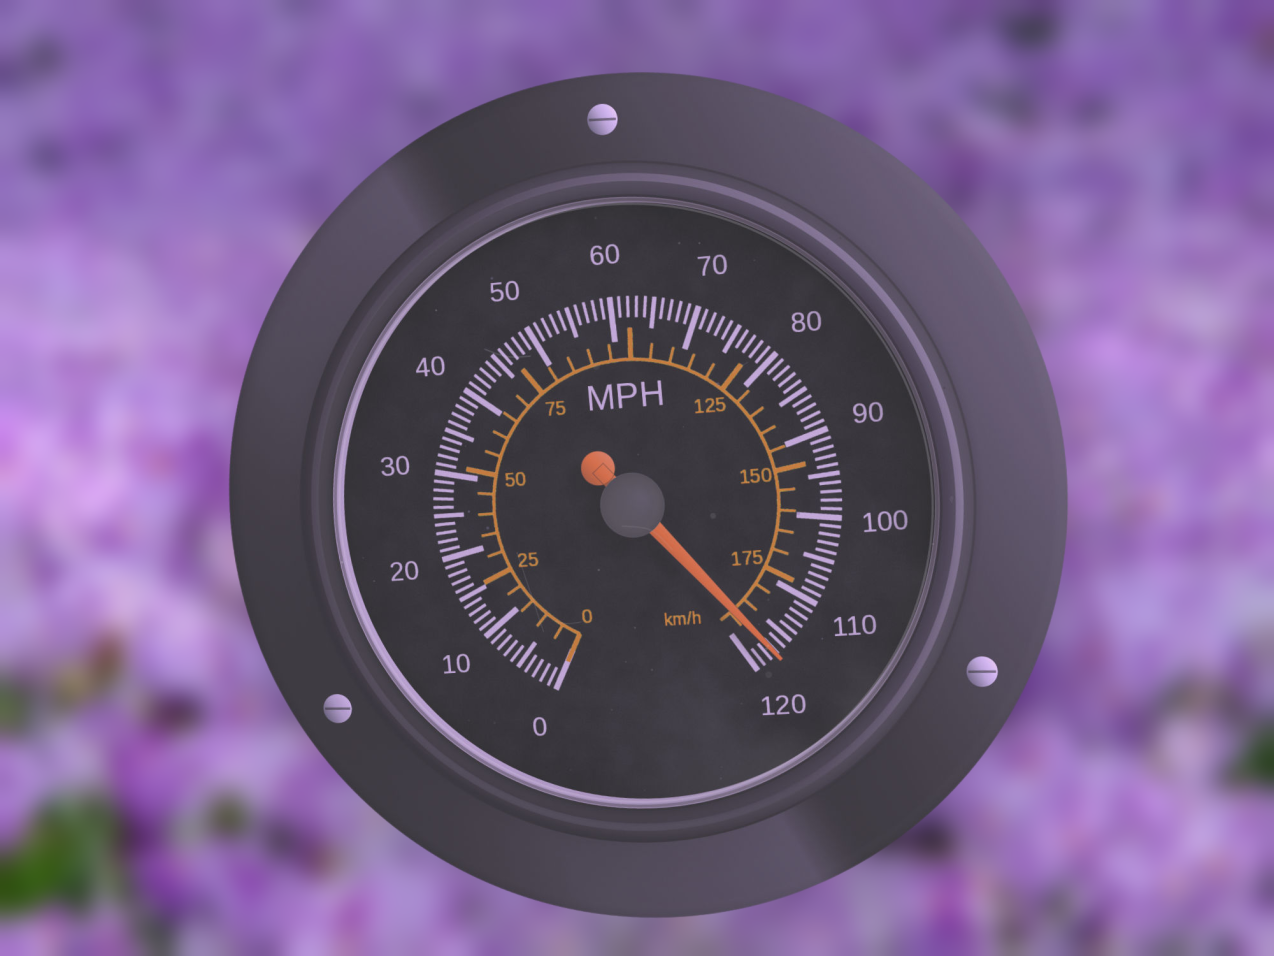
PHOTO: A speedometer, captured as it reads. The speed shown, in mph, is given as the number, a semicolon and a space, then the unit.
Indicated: 117; mph
